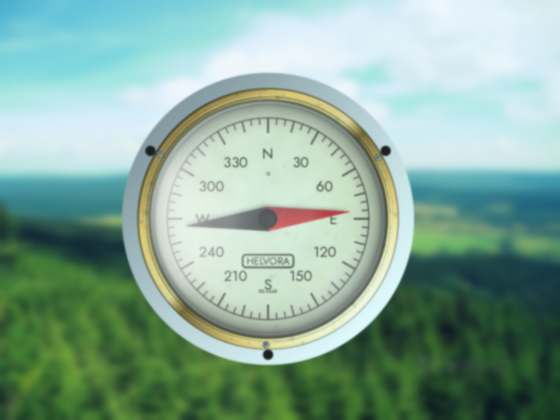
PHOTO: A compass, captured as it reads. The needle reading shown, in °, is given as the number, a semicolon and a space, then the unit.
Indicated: 85; °
